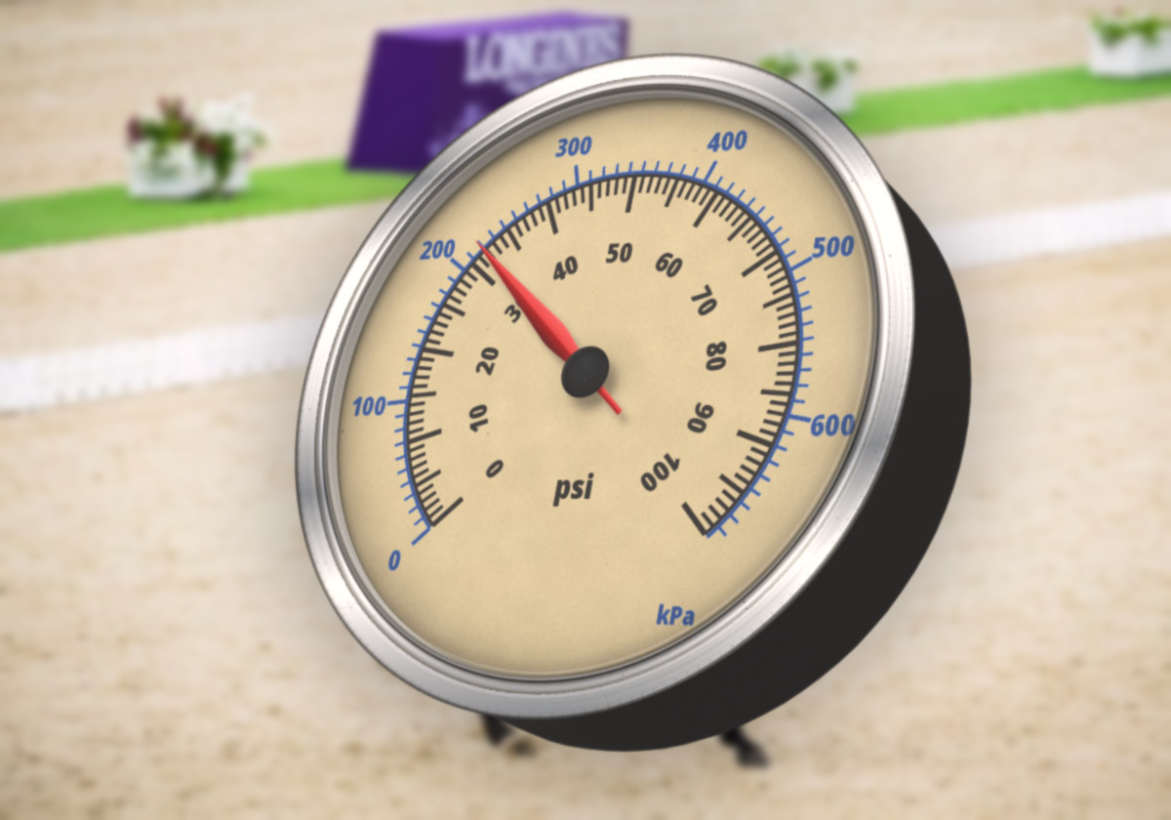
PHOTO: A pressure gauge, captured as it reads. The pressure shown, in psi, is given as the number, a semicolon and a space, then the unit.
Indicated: 32; psi
